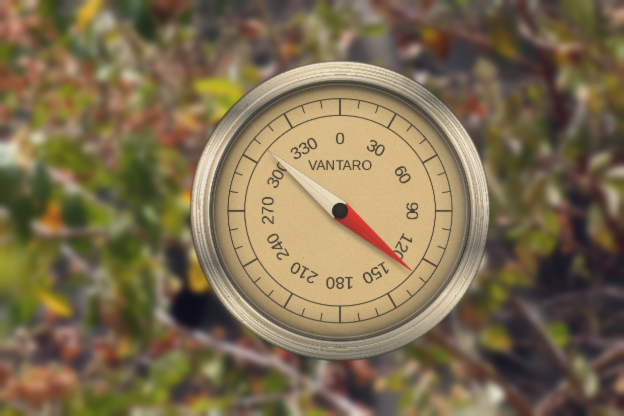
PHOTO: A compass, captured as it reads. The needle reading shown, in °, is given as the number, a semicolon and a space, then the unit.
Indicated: 130; °
